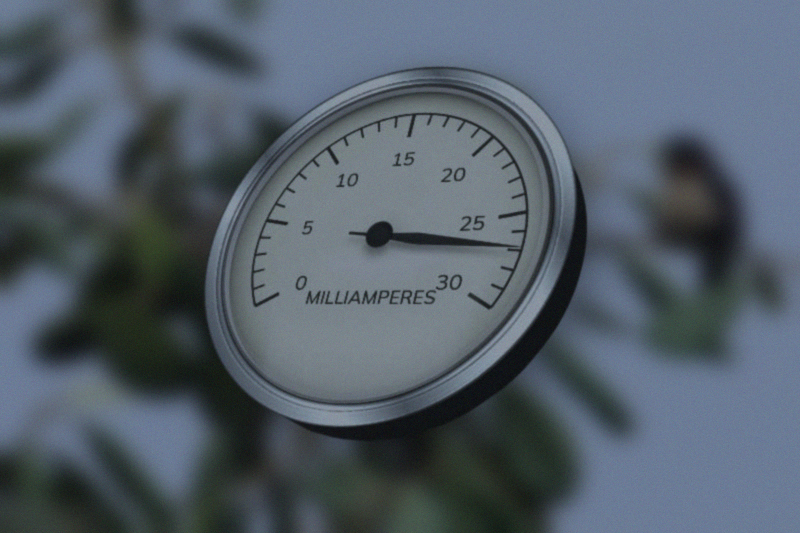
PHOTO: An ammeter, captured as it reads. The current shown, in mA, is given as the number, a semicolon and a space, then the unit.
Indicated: 27; mA
